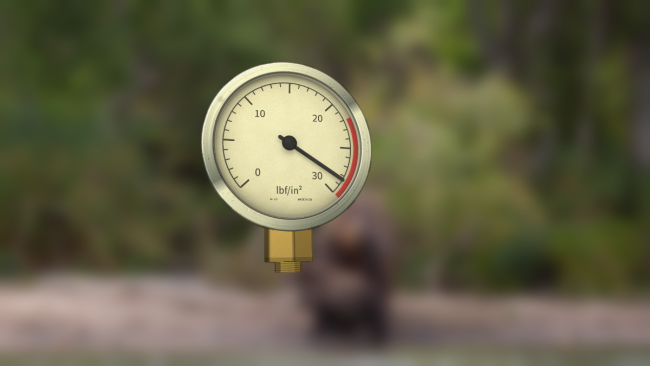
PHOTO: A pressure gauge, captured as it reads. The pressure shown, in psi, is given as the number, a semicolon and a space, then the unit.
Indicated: 28.5; psi
